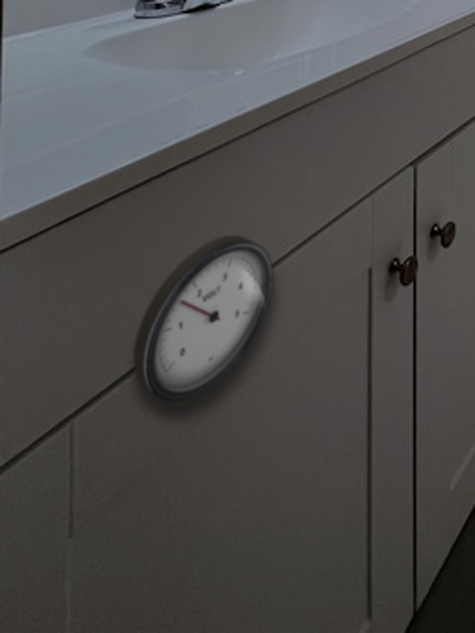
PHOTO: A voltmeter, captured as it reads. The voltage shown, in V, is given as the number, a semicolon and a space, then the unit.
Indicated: 1.6; V
